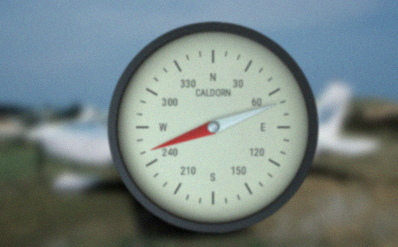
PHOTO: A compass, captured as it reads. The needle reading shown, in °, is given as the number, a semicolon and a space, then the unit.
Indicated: 250; °
